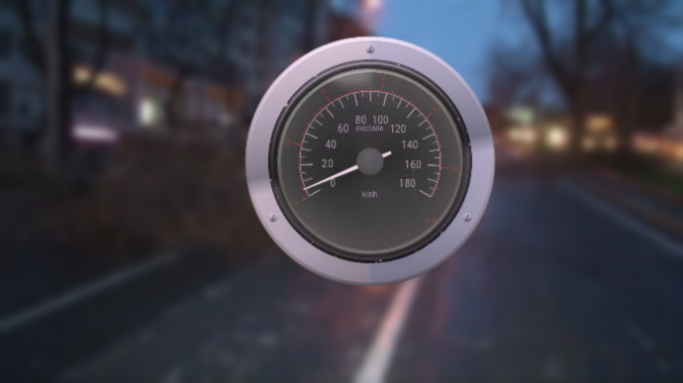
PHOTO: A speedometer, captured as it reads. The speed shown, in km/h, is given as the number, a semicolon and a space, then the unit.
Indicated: 5; km/h
